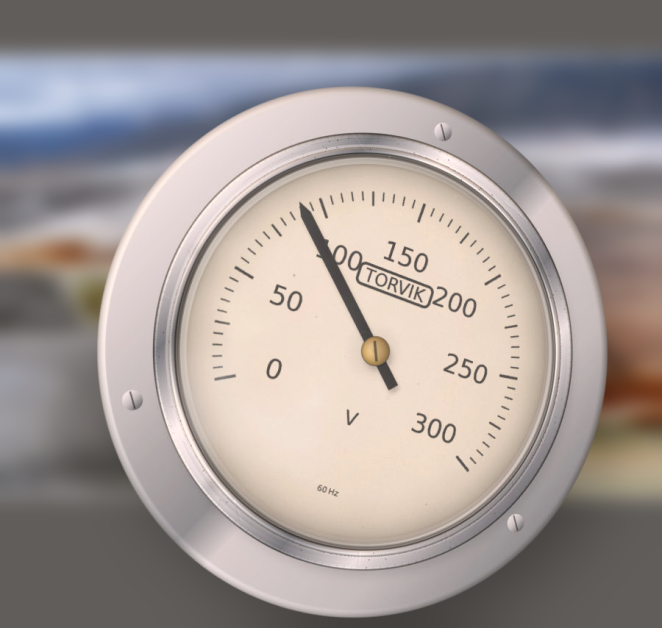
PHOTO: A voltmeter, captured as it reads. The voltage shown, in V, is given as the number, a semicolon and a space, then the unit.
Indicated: 90; V
